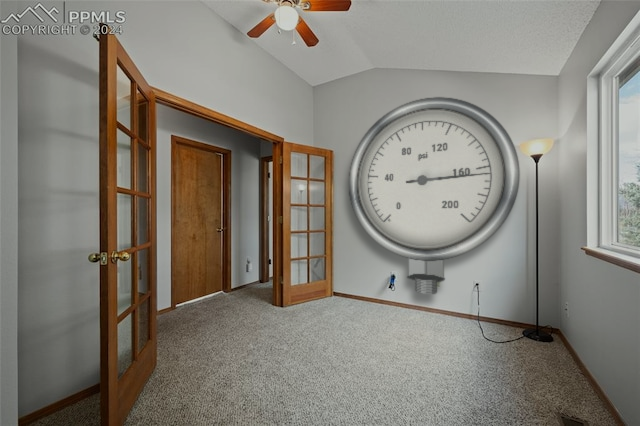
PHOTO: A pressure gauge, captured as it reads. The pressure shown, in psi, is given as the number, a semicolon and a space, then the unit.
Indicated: 165; psi
